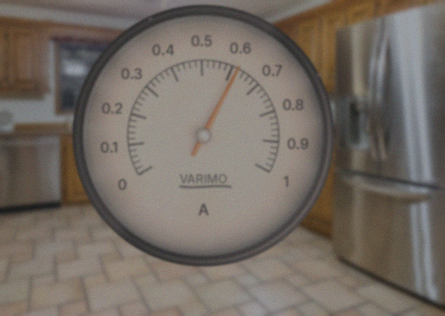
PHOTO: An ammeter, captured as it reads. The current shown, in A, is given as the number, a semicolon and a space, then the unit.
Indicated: 0.62; A
